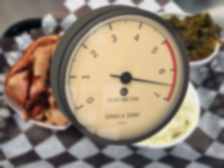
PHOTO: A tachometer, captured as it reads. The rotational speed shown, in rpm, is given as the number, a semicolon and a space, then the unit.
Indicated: 6500; rpm
